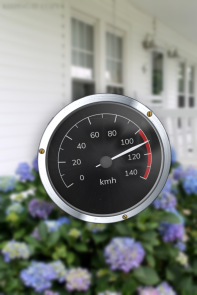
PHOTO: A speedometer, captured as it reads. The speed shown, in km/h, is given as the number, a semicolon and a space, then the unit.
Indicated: 110; km/h
